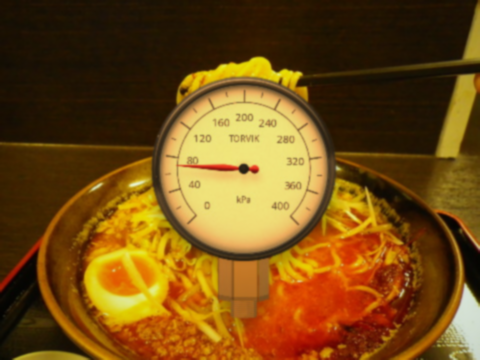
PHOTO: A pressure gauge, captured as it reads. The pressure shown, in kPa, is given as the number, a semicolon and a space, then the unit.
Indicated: 70; kPa
